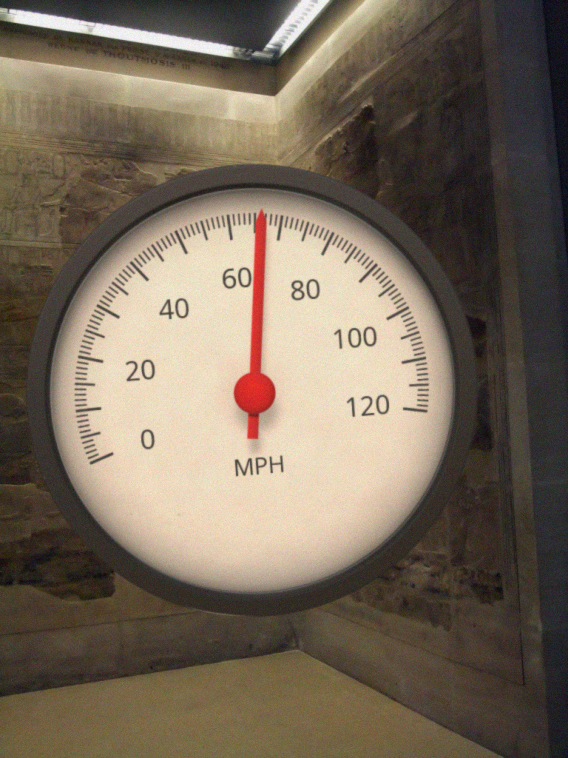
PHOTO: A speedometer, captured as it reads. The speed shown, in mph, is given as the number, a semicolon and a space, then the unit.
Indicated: 66; mph
